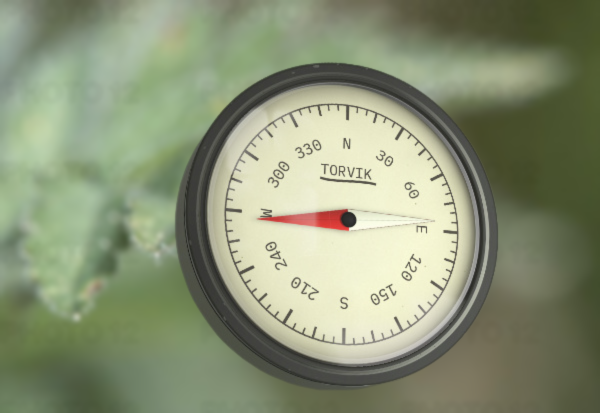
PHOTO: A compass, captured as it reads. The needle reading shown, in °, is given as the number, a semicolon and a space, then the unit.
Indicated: 265; °
